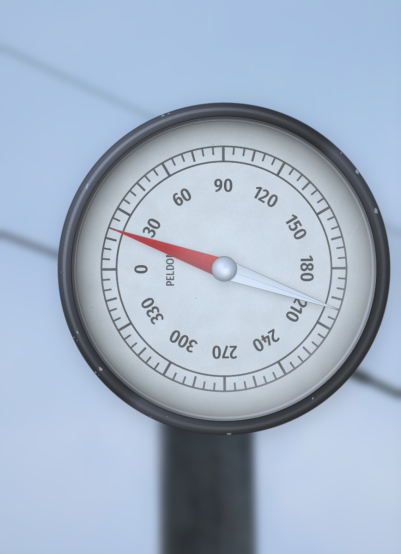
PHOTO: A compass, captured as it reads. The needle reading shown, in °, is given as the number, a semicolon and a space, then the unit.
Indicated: 20; °
